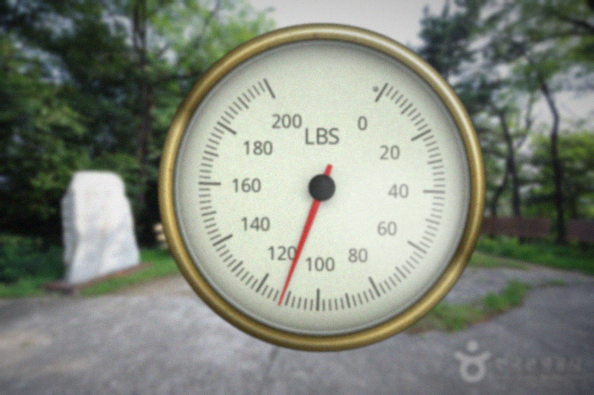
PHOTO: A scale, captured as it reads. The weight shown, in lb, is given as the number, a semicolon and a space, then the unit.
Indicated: 112; lb
